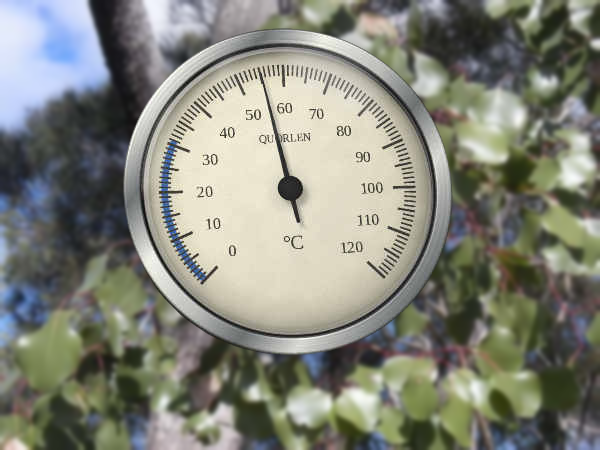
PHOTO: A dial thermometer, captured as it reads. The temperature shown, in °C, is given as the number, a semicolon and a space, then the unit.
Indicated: 55; °C
